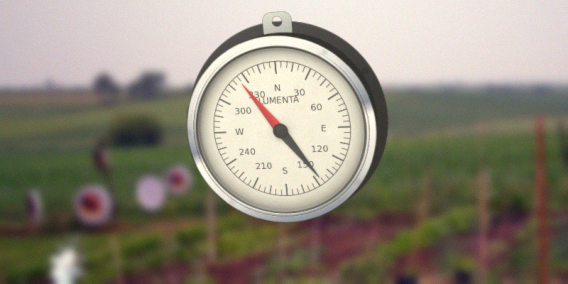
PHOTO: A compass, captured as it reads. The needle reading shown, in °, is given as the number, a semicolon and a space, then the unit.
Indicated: 325; °
